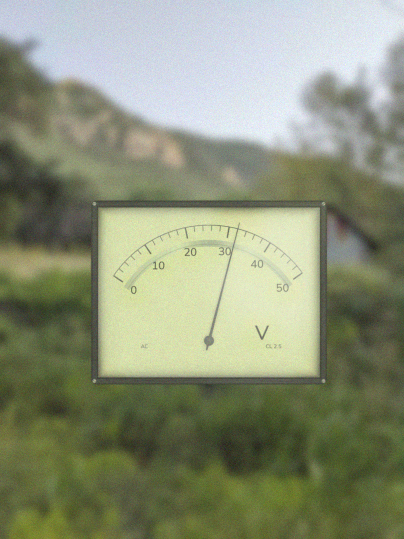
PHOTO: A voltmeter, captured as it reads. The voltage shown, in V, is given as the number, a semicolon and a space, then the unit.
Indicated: 32; V
